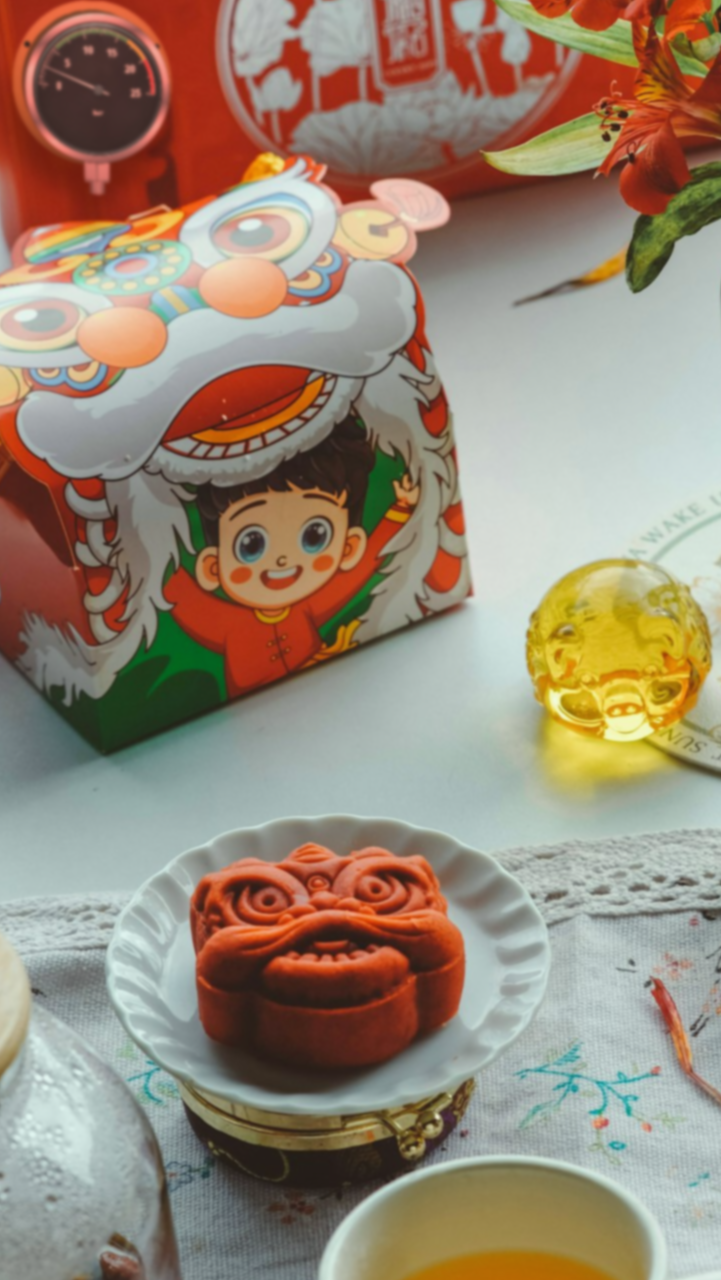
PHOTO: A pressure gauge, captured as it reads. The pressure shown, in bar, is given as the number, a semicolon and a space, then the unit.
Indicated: 2.5; bar
